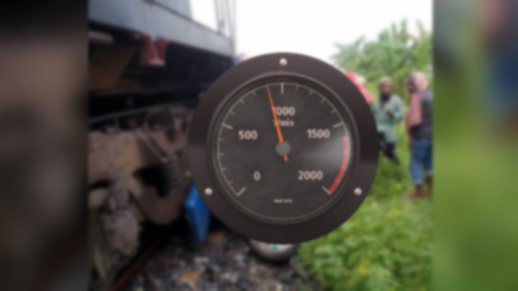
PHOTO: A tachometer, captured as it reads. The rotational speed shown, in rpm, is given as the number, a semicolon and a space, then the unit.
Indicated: 900; rpm
